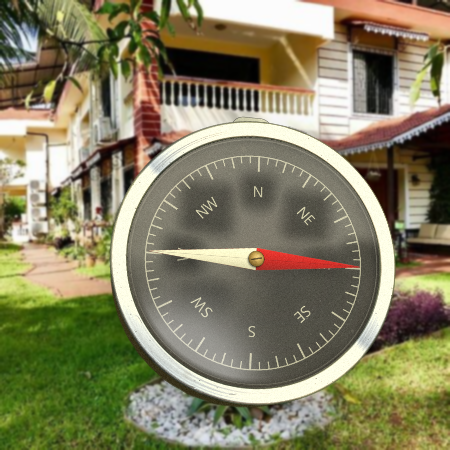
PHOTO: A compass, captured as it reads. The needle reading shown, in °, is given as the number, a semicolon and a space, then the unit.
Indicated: 90; °
